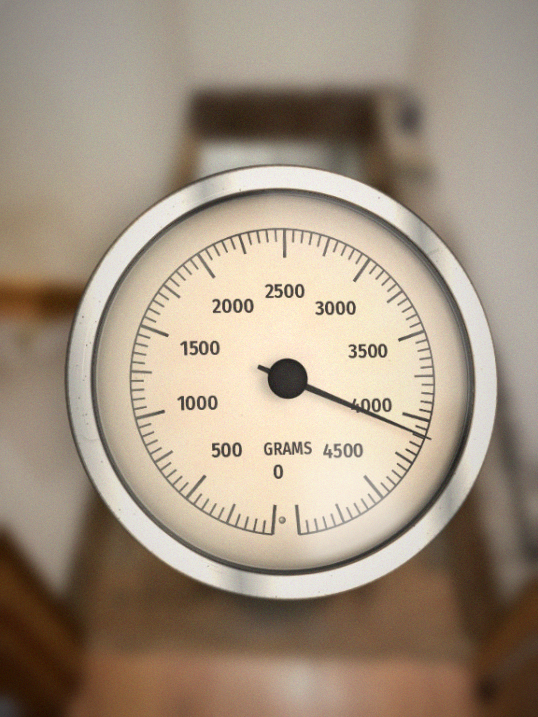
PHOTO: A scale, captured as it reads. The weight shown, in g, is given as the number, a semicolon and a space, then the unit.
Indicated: 4100; g
